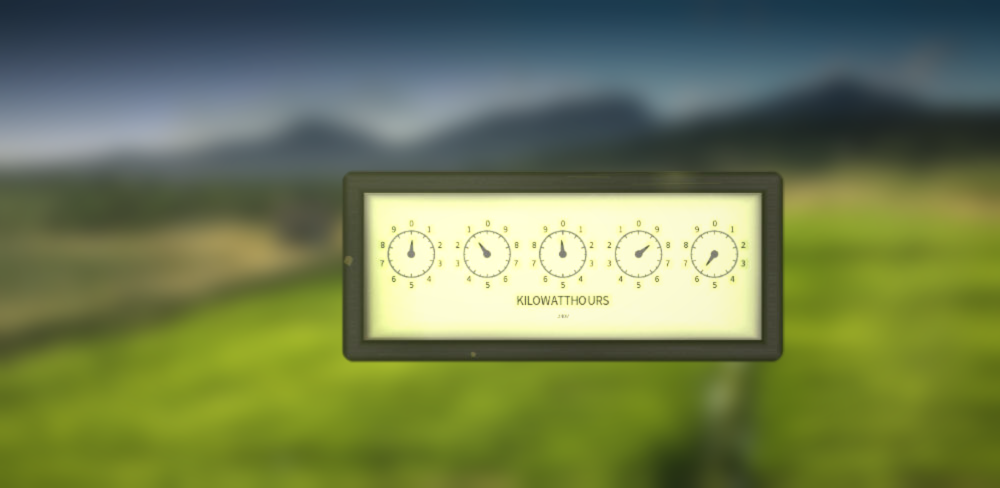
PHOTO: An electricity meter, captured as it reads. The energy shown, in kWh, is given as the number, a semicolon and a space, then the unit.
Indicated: 986; kWh
